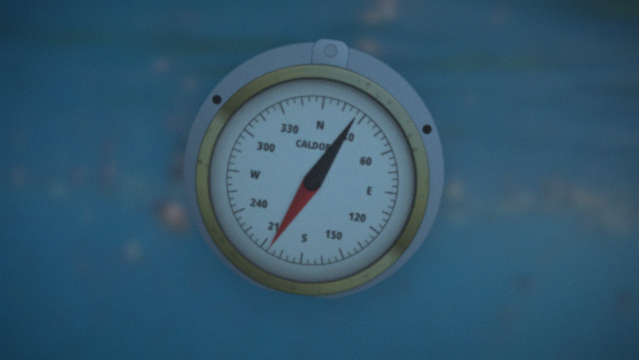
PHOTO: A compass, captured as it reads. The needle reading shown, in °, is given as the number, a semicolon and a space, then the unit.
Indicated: 205; °
